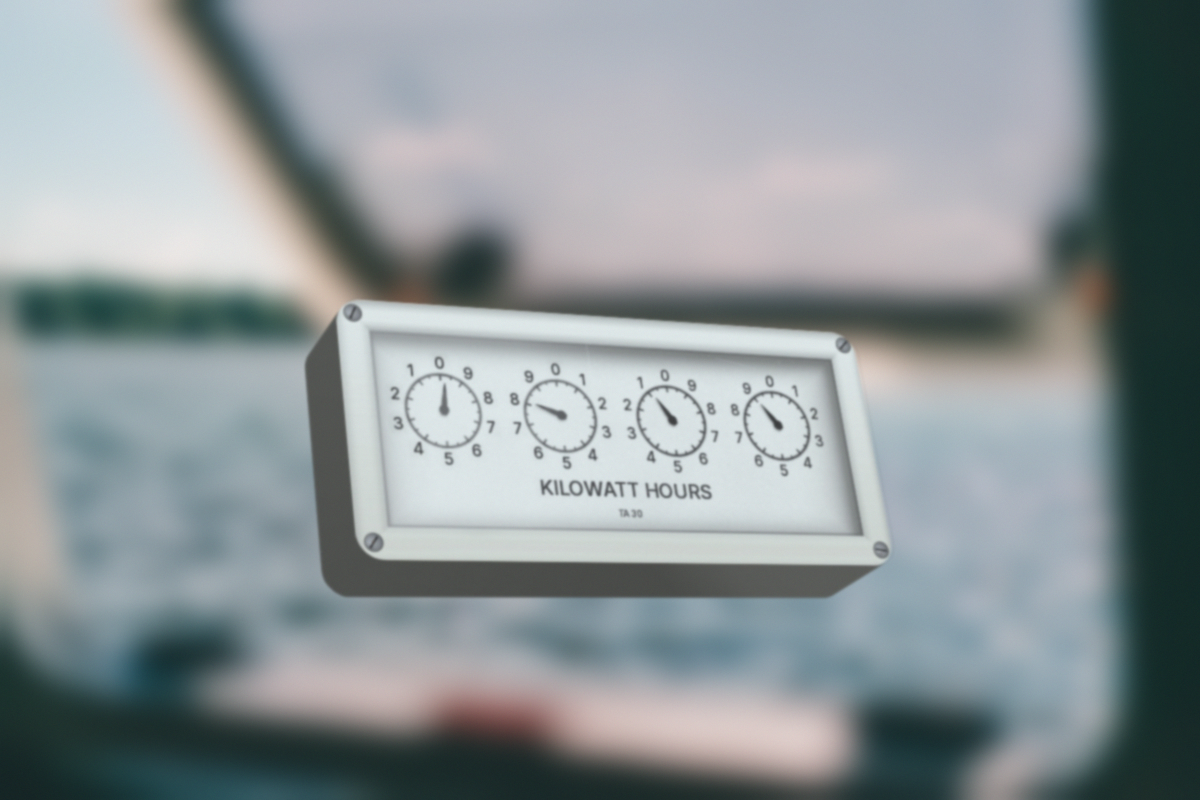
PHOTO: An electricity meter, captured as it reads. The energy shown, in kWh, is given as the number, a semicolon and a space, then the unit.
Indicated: 9809; kWh
